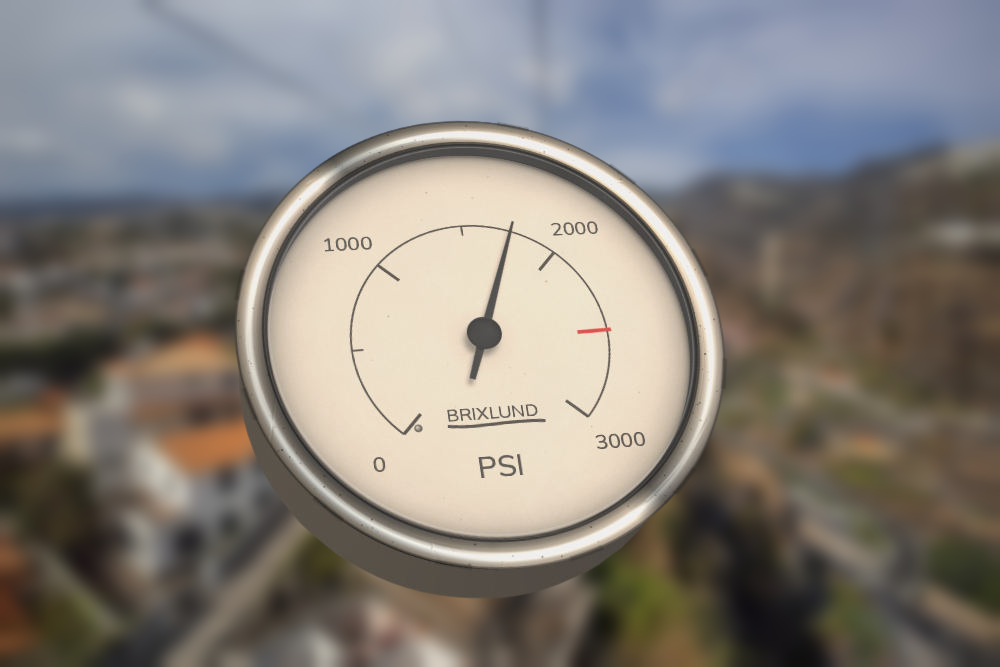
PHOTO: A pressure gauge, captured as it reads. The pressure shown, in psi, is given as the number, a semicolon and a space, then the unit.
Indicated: 1750; psi
